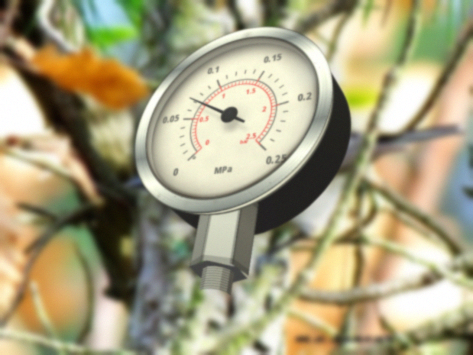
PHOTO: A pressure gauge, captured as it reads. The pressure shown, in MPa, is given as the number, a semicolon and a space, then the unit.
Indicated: 0.07; MPa
